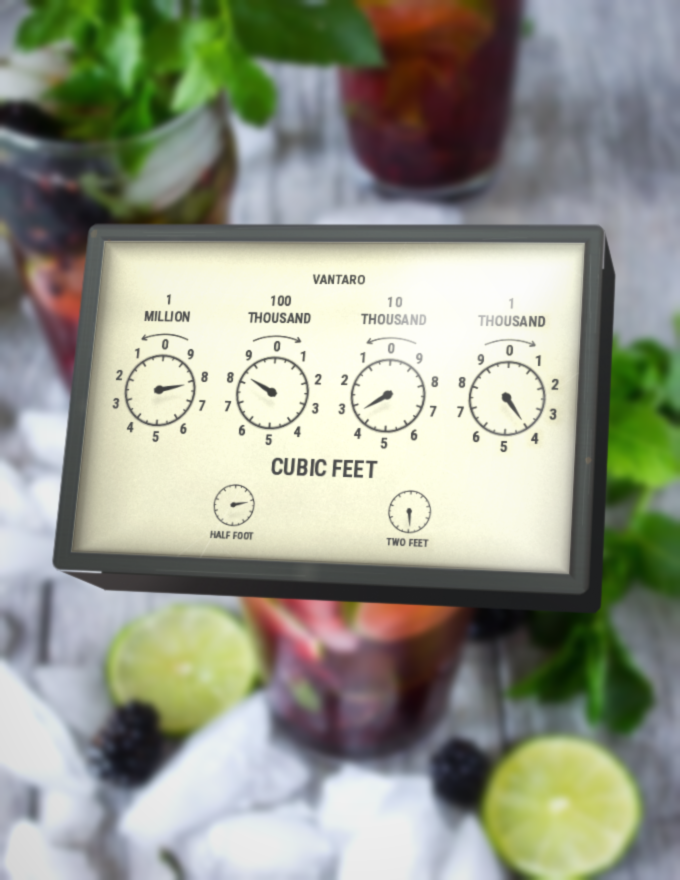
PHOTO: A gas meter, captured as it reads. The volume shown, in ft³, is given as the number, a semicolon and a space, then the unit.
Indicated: 783400; ft³
